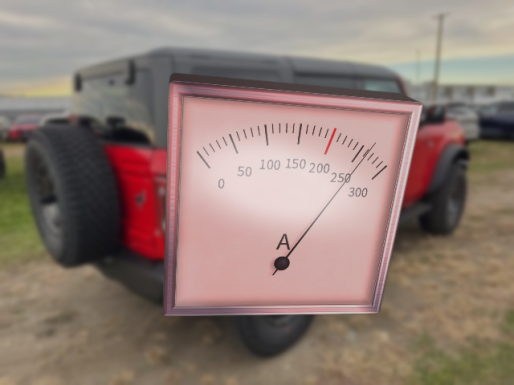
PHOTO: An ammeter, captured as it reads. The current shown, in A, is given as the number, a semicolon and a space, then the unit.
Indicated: 260; A
